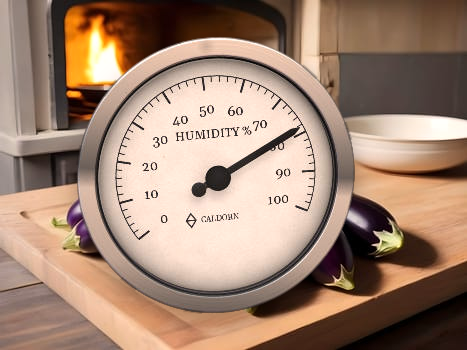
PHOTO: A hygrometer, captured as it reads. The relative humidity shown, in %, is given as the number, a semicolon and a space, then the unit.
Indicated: 78; %
